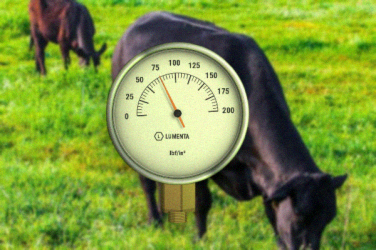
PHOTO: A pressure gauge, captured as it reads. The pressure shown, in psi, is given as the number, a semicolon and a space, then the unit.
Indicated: 75; psi
